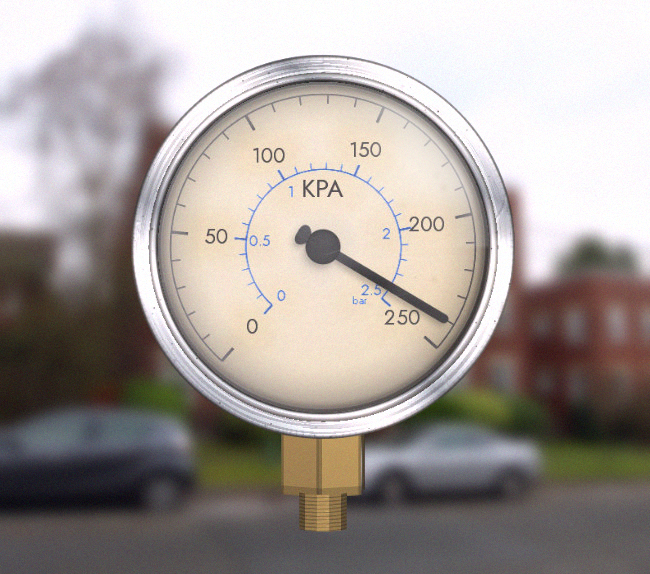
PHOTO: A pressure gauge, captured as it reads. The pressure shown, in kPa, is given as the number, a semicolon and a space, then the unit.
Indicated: 240; kPa
